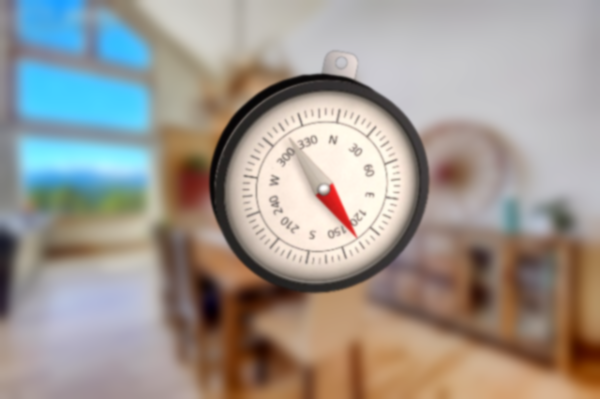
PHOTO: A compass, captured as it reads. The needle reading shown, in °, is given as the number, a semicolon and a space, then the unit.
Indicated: 135; °
